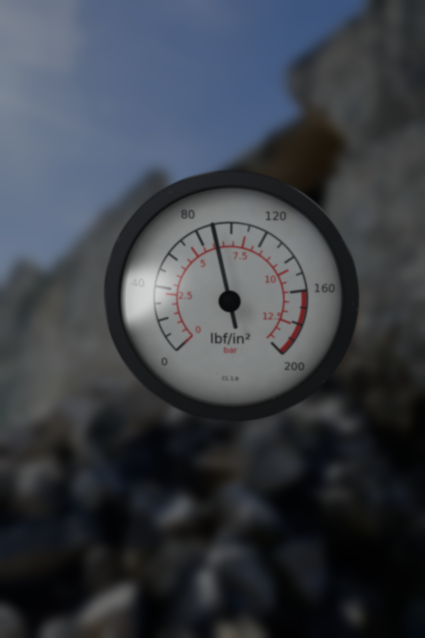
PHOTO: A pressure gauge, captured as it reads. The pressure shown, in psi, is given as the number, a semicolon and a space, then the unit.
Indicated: 90; psi
